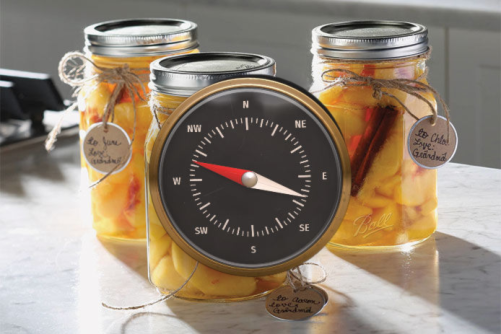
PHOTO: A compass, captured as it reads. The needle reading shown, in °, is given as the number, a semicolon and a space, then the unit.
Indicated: 290; °
